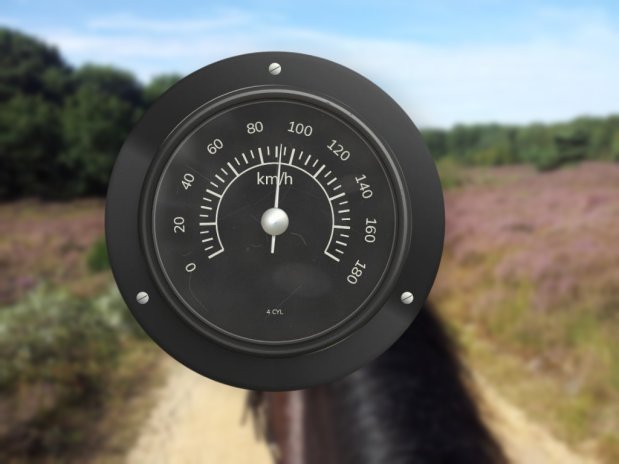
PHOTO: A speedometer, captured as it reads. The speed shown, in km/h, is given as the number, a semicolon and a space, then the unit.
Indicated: 92.5; km/h
